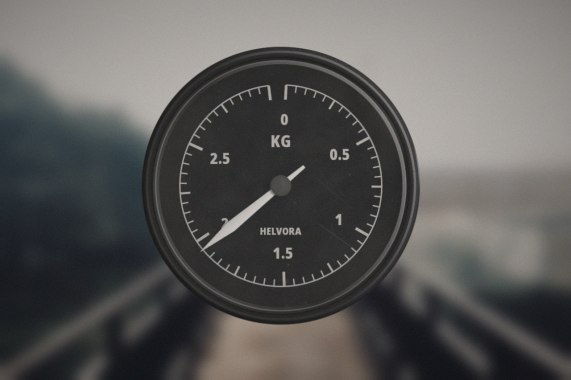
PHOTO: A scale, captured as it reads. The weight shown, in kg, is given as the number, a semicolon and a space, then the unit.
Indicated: 1.95; kg
